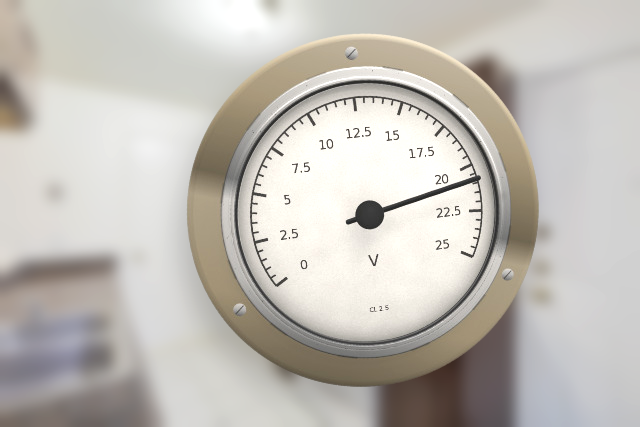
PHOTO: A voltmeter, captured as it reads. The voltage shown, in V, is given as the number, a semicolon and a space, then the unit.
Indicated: 20.75; V
